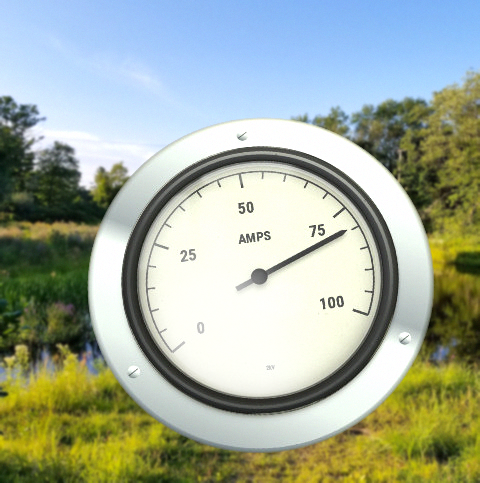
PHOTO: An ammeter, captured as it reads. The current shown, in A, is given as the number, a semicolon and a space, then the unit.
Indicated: 80; A
